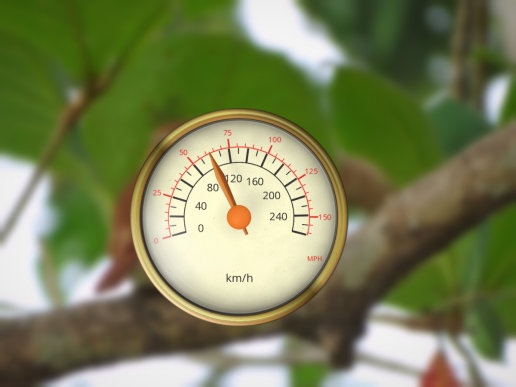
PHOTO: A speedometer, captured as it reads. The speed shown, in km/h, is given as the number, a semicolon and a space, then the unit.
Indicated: 100; km/h
